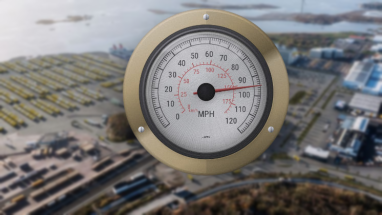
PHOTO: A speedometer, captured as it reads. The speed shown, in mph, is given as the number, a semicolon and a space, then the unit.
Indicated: 95; mph
